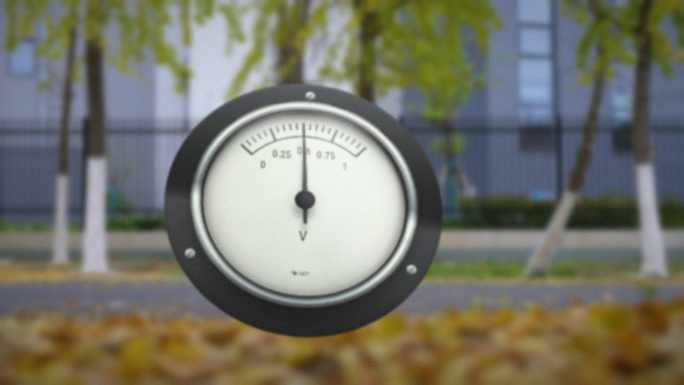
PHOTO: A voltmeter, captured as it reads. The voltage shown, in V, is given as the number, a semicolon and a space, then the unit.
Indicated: 0.5; V
